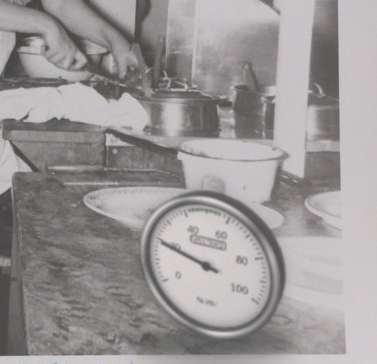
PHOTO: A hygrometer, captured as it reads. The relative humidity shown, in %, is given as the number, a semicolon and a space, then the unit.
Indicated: 20; %
